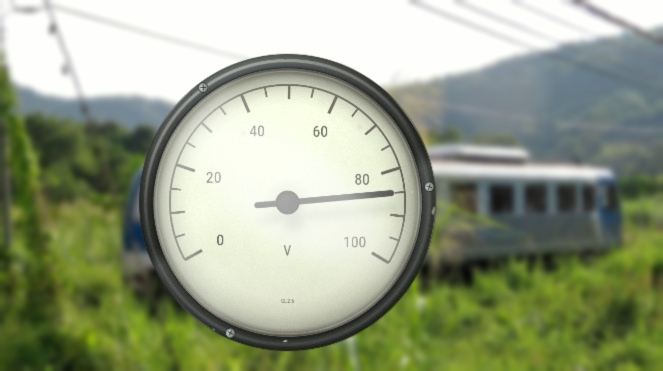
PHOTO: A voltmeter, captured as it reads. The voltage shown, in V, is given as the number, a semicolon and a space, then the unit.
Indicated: 85; V
